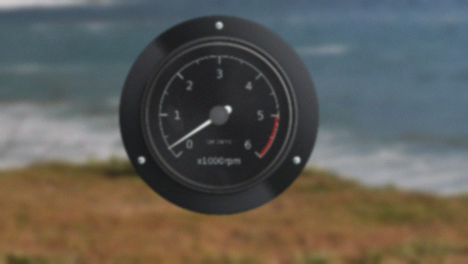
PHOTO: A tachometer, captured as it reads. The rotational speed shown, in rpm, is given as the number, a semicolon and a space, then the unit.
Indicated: 250; rpm
